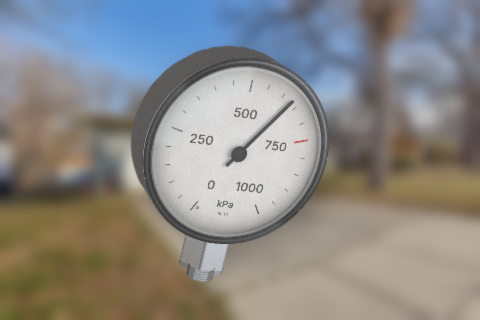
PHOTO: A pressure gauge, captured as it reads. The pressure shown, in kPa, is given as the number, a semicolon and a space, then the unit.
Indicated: 625; kPa
